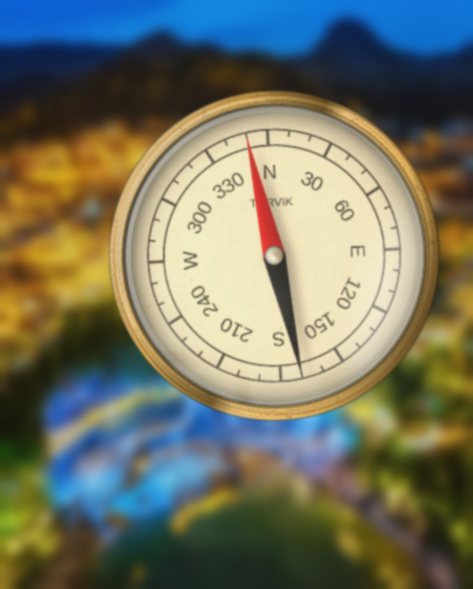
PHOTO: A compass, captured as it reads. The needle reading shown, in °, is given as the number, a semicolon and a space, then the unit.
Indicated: 350; °
